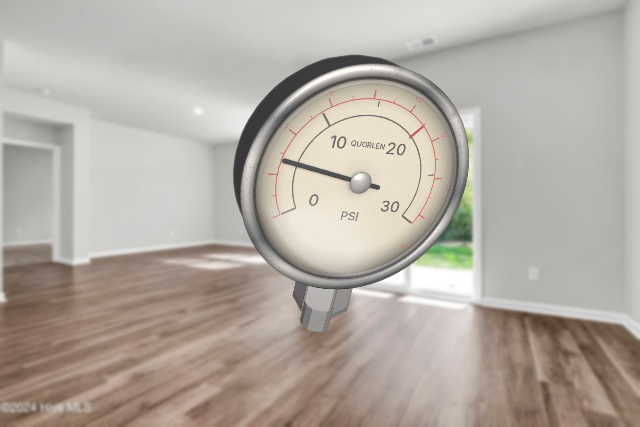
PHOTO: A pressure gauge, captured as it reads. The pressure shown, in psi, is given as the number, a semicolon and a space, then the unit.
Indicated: 5; psi
